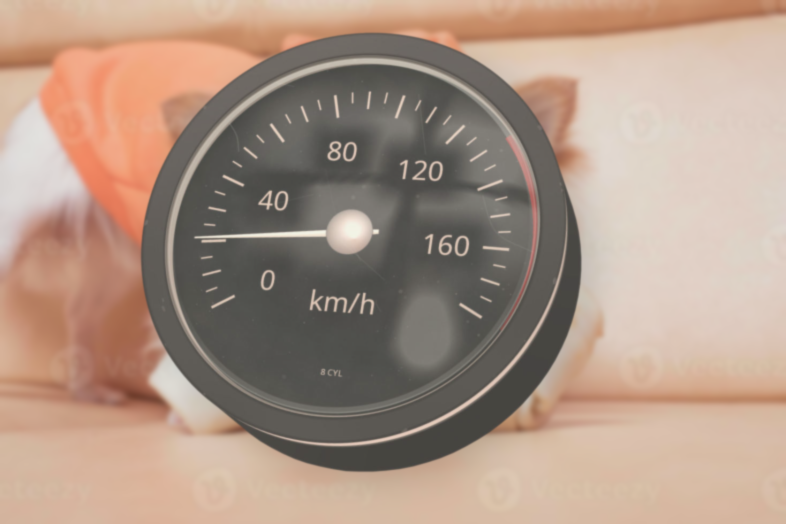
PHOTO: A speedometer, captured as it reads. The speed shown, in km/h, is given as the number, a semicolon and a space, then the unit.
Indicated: 20; km/h
